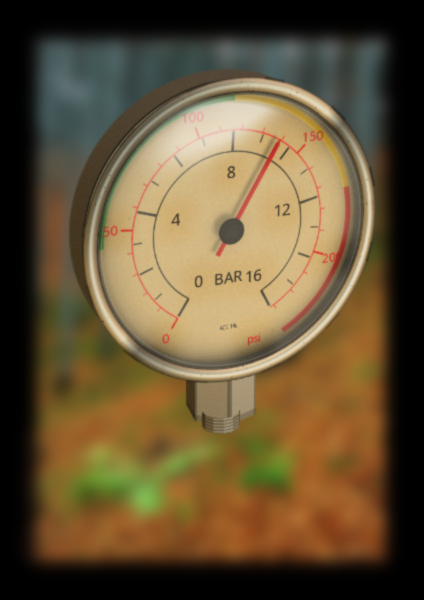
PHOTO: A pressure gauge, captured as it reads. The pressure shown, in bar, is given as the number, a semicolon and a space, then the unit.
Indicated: 9.5; bar
